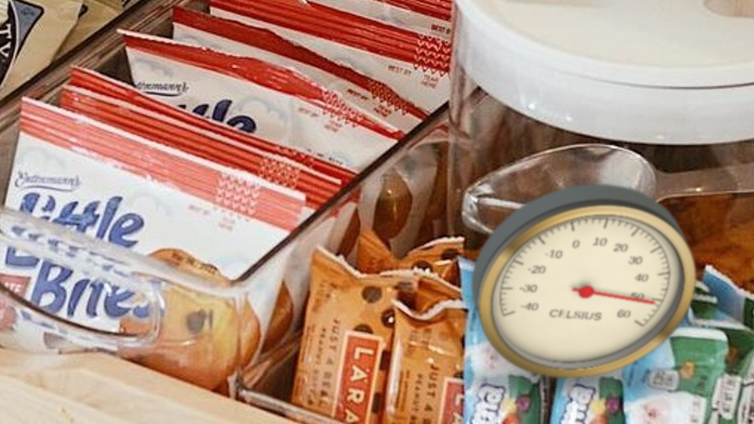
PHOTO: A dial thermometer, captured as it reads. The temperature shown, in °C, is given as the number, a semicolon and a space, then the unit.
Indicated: 50; °C
